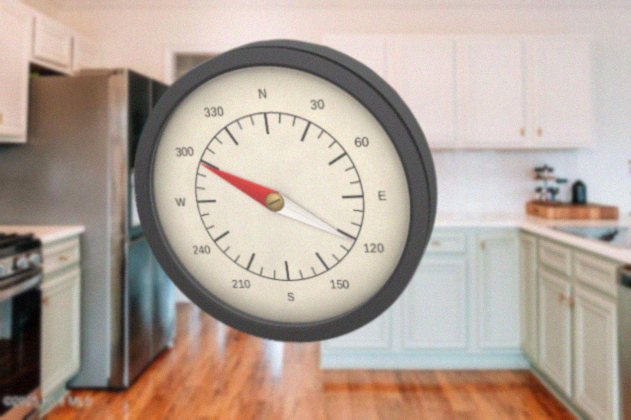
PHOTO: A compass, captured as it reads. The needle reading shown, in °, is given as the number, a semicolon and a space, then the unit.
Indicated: 300; °
